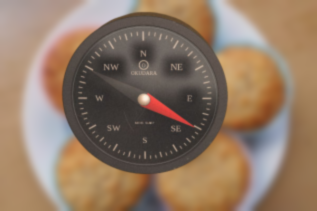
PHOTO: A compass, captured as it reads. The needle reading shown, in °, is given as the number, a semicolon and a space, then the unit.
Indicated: 120; °
